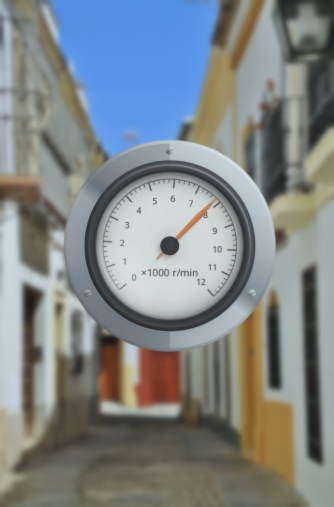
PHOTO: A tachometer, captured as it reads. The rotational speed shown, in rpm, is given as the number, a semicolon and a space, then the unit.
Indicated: 7800; rpm
